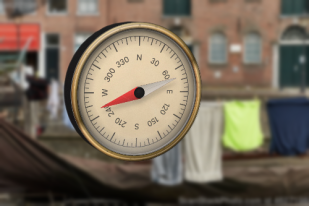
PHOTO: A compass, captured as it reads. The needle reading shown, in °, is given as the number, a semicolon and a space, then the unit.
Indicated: 250; °
